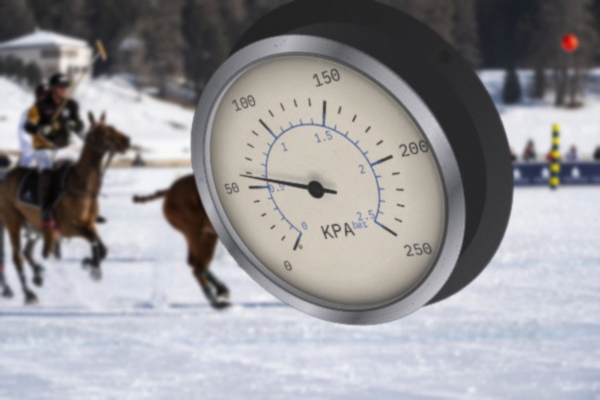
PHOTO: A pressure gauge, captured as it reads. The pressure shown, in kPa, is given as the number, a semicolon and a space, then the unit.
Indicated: 60; kPa
